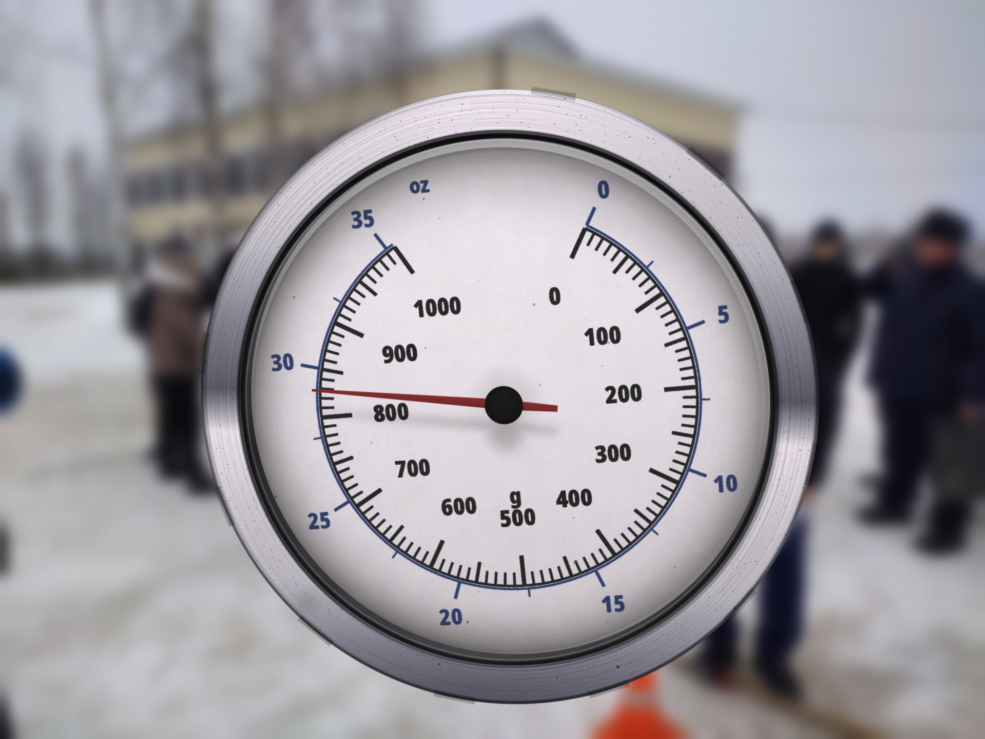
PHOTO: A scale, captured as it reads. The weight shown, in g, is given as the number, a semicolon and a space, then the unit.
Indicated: 830; g
